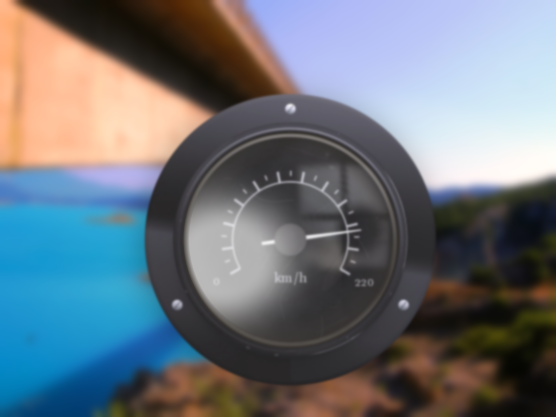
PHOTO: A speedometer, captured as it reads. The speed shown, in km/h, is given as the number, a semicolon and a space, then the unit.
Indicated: 185; km/h
